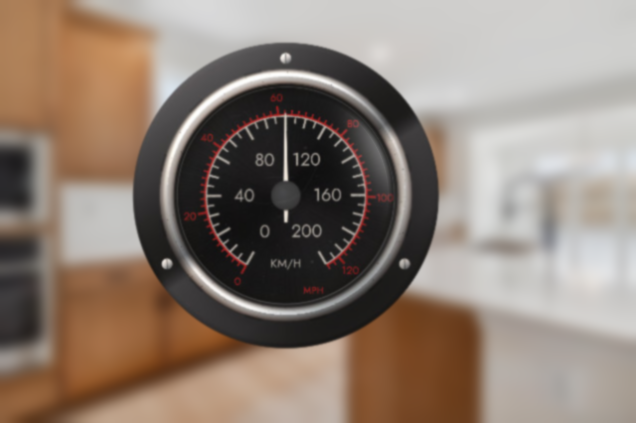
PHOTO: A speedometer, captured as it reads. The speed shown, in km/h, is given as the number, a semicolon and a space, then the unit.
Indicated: 100; km/h
